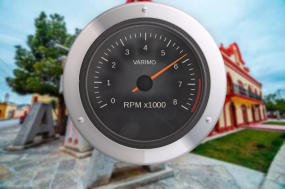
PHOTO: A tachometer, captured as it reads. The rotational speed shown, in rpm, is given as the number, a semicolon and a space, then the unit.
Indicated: 5800; rpm
